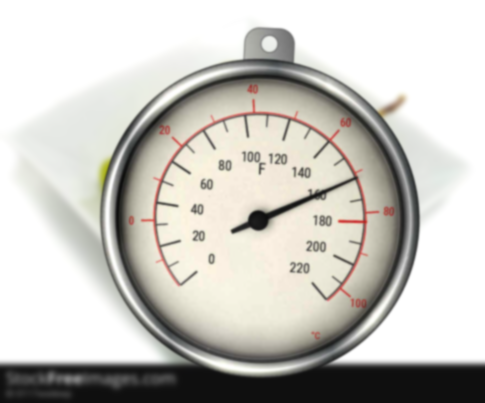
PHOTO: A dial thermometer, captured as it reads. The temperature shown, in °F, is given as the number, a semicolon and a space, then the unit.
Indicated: 160; °F
